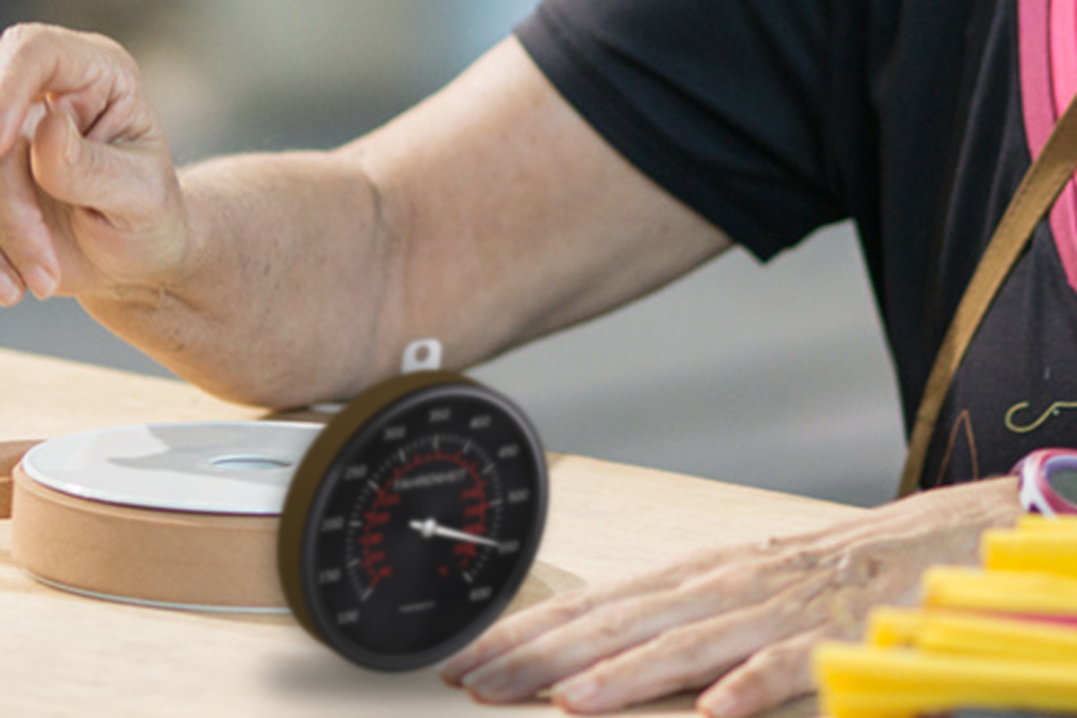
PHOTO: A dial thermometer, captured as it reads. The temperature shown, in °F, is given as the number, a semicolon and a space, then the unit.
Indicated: 550; °F
